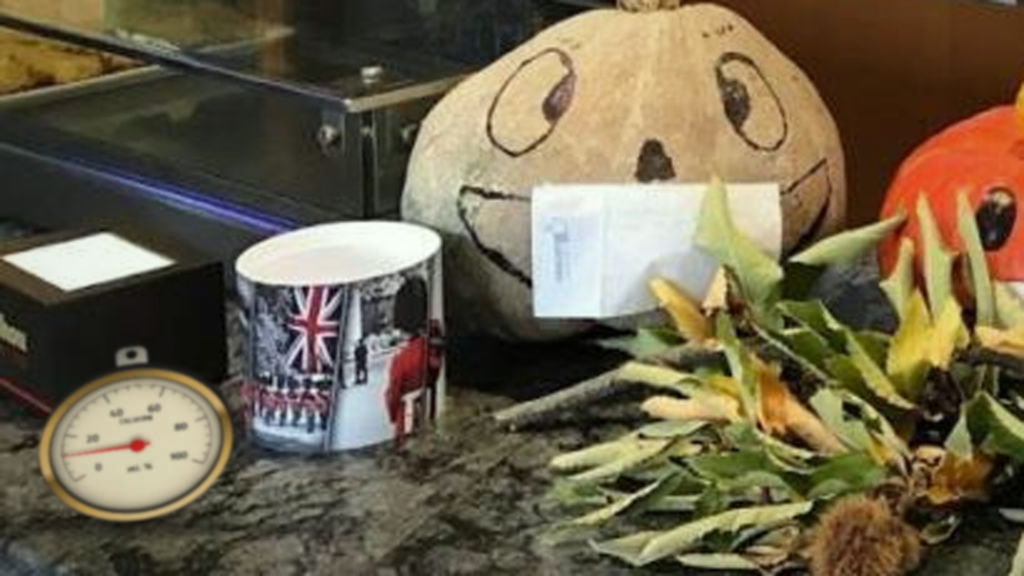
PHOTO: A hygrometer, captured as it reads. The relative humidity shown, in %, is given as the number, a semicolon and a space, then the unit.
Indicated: 12; %
